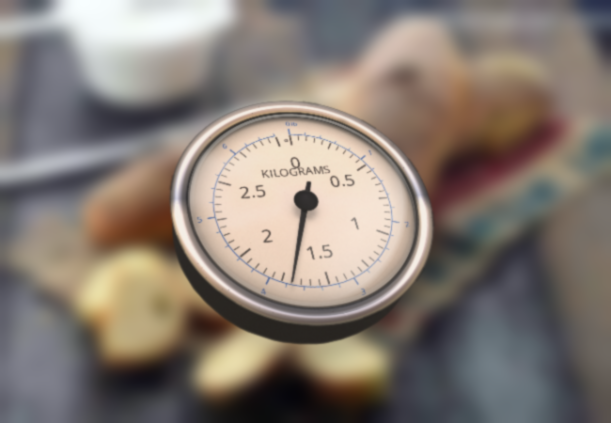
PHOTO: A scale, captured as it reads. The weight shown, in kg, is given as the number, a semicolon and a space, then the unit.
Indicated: 1.7; kg
